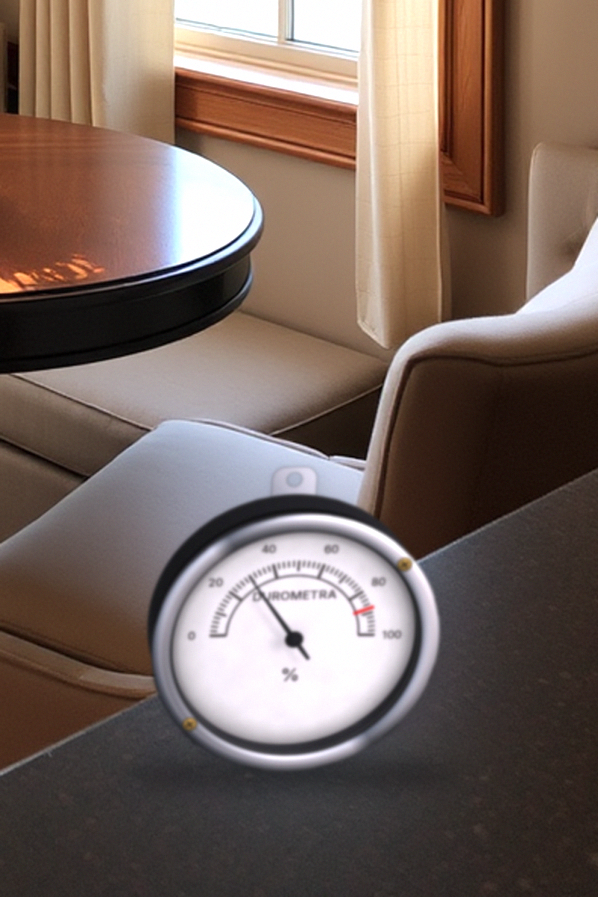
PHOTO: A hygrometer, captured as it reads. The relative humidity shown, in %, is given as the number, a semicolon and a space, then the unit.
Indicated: 30; %
